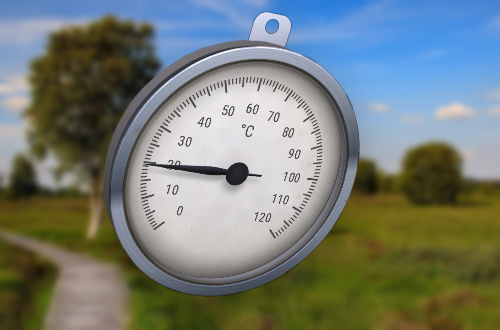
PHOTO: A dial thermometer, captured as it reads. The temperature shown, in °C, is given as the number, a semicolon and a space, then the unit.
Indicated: 20; °C
